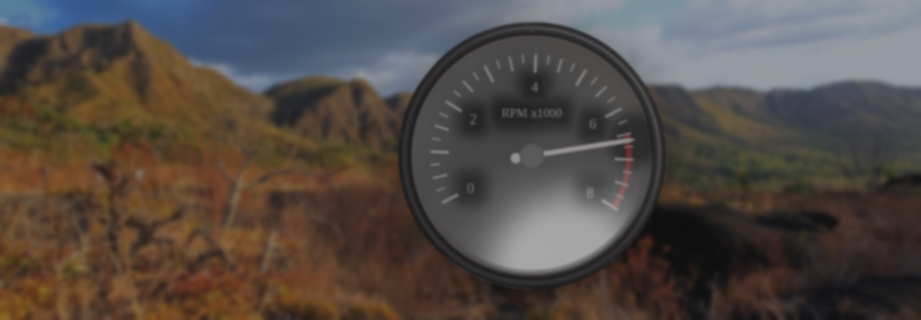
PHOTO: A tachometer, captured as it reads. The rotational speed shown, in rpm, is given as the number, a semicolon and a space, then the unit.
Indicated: 6625; rpm
